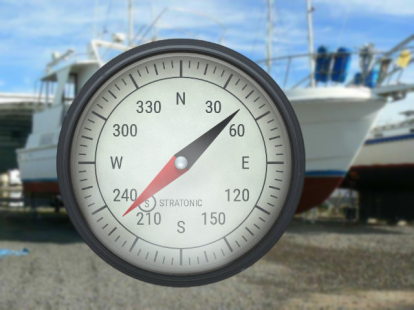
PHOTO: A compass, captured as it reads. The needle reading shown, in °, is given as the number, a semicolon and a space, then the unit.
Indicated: 227.5; °
